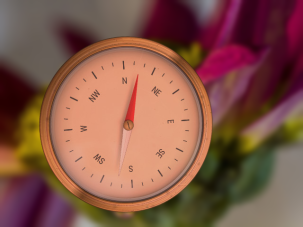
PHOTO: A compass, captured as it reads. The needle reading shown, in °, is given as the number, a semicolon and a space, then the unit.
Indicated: 15; °
